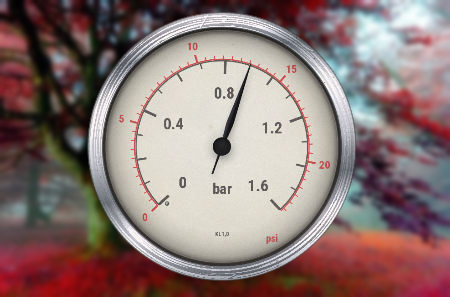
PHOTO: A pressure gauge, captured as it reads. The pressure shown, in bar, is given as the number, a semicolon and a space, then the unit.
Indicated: 0.9; bar
